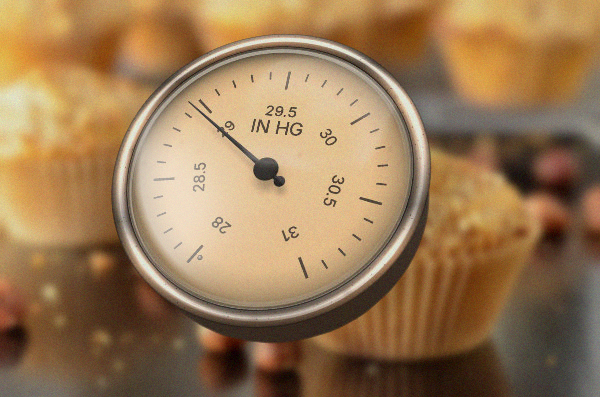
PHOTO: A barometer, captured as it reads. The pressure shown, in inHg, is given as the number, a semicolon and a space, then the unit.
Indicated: 28.95; inHg
